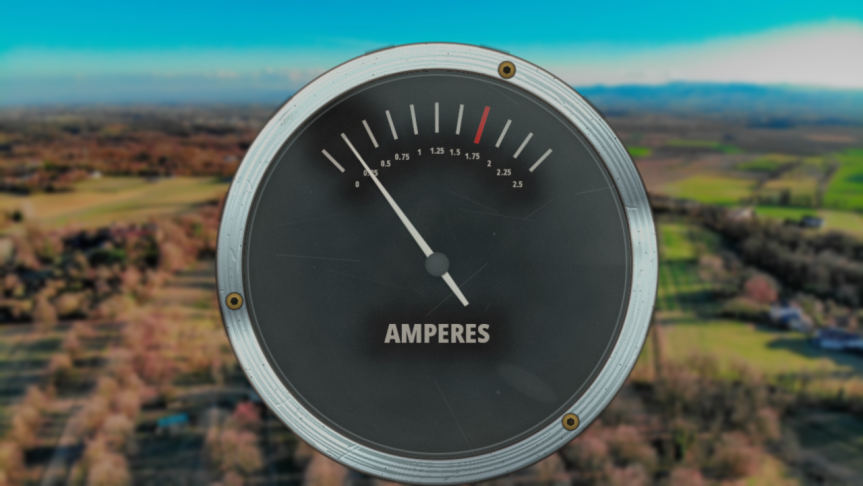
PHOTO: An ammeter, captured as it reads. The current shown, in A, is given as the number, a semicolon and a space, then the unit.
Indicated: 0.25; A
